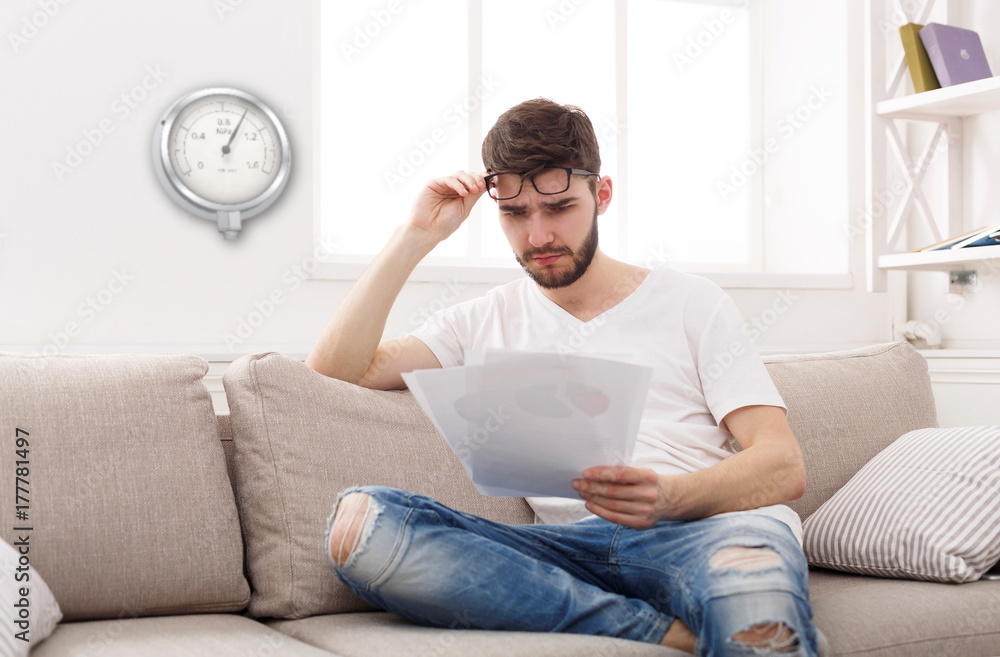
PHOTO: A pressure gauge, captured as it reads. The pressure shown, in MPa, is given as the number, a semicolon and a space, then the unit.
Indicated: 1; MPa
